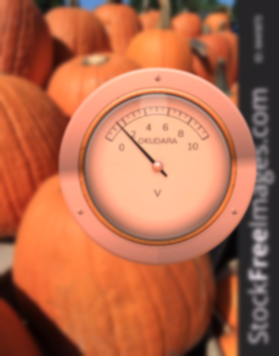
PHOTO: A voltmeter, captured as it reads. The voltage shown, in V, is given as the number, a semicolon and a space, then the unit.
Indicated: 1.5; V
